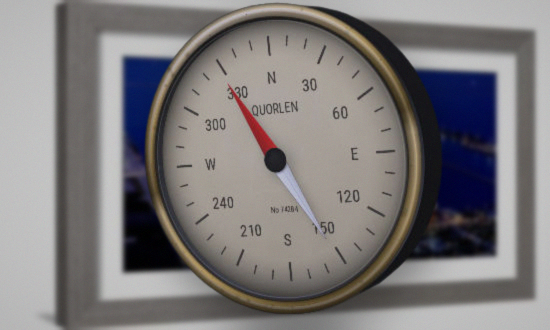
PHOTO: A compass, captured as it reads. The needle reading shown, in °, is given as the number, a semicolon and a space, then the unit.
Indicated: 330; °
